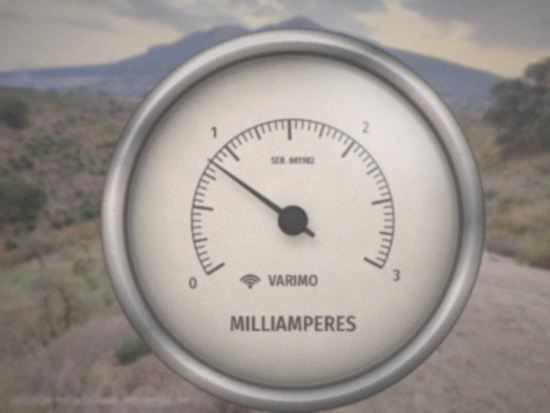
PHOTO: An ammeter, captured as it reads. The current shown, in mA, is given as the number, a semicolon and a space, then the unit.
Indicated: 0.85; mA
